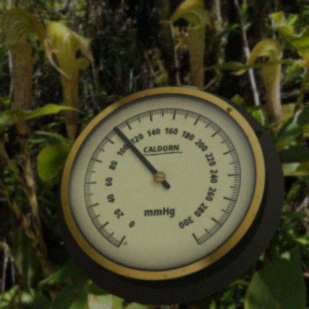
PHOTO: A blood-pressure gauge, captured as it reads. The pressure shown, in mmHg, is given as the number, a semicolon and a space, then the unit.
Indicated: 110; mmHg
